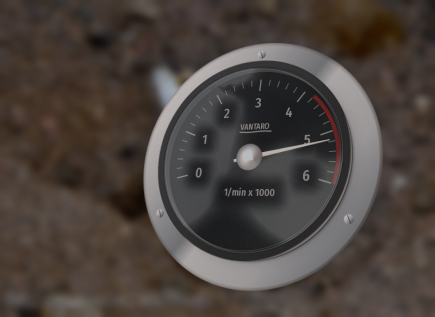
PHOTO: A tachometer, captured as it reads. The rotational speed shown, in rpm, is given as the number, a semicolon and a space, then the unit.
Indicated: 5200; rpm
